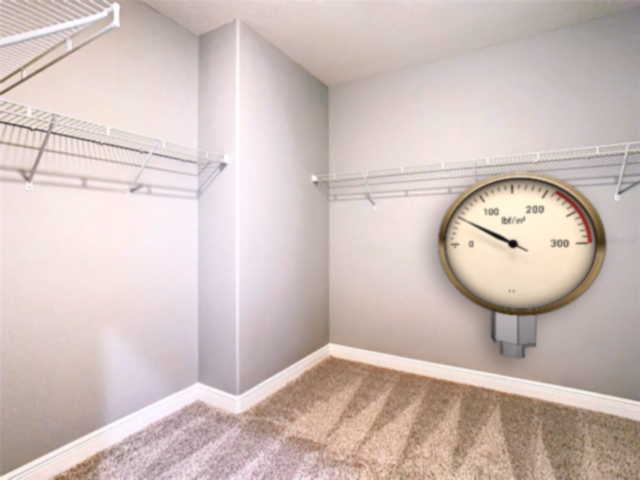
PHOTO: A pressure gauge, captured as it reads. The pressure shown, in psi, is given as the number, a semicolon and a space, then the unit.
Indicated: 50; psi
